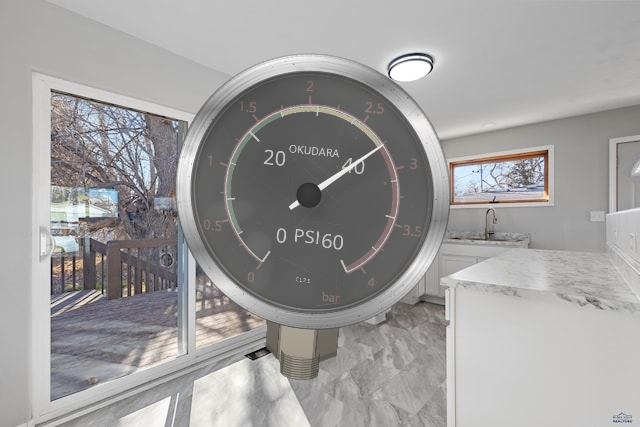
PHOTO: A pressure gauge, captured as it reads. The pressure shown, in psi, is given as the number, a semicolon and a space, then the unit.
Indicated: 40; psi
